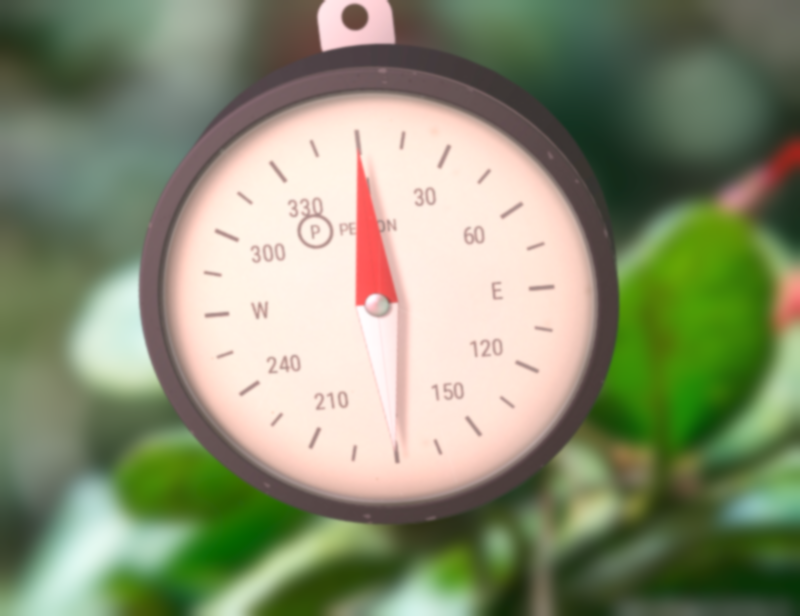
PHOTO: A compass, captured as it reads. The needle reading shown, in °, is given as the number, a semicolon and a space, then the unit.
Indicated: 0; °
